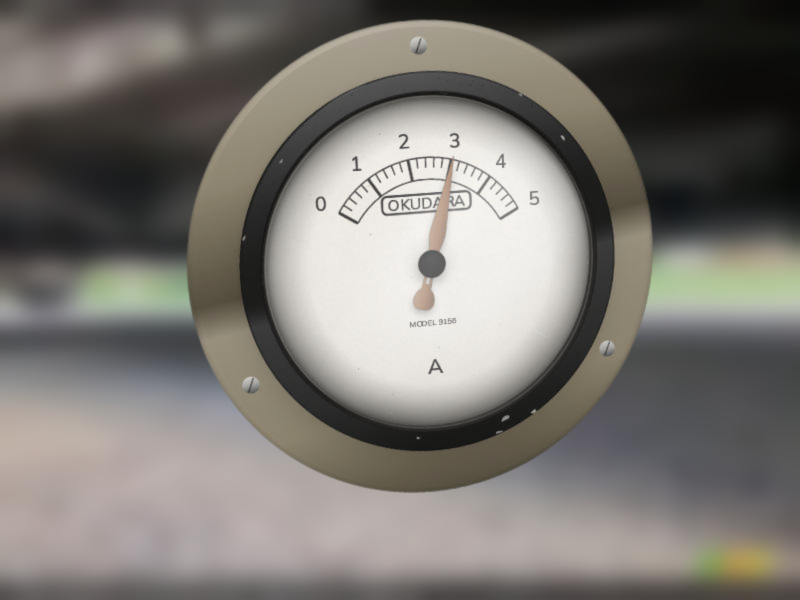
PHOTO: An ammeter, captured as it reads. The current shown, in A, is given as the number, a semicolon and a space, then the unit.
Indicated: 3; A
